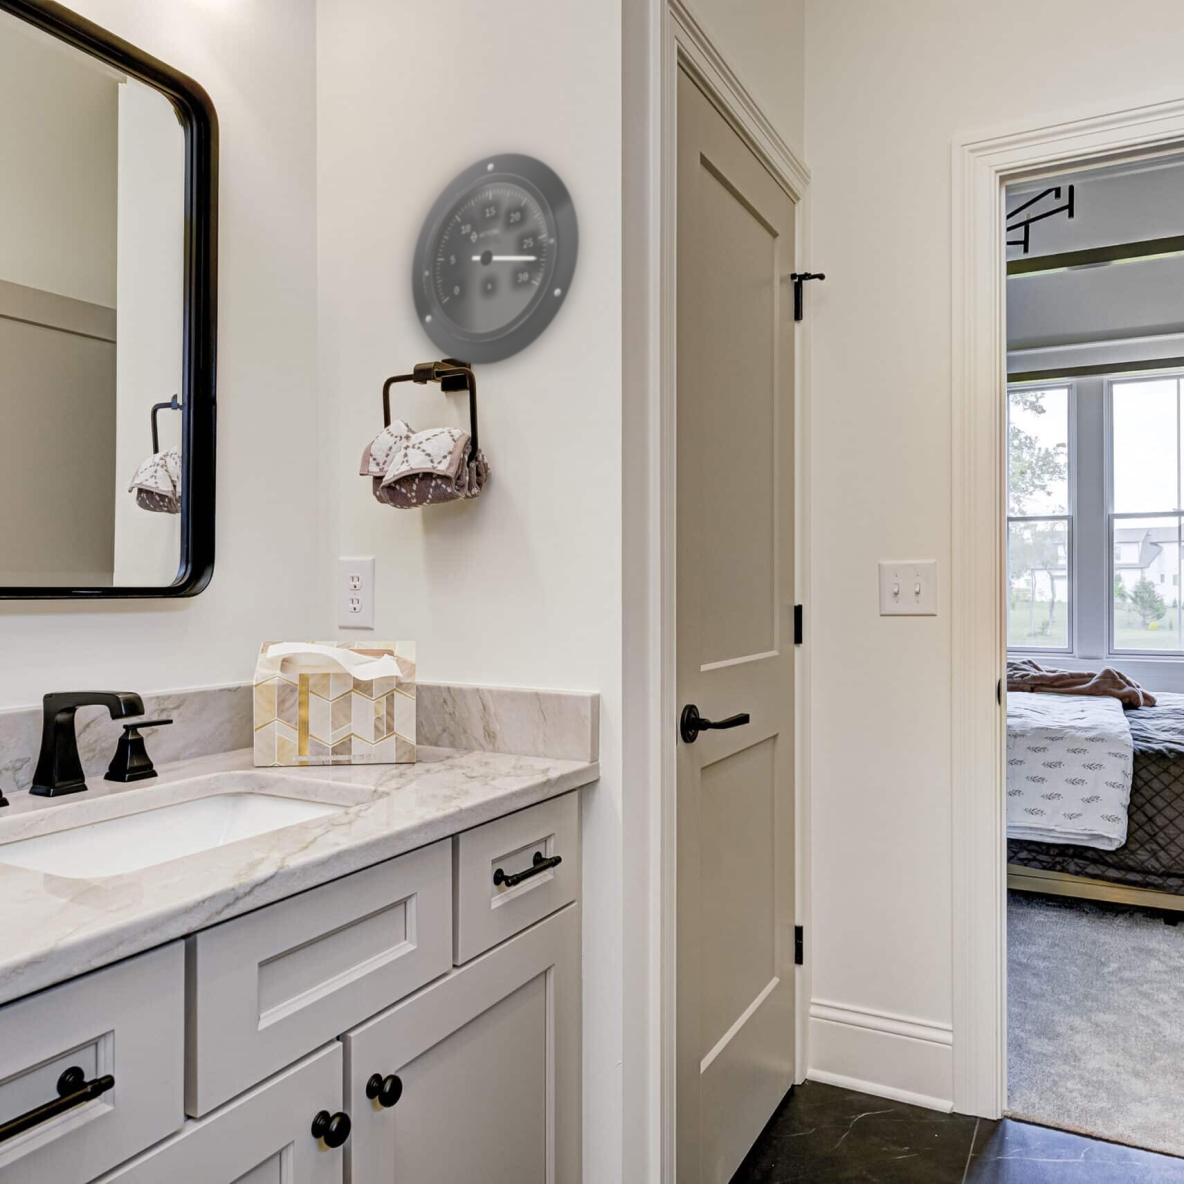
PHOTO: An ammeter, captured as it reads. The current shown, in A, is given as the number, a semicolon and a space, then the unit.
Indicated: 27.5; A
